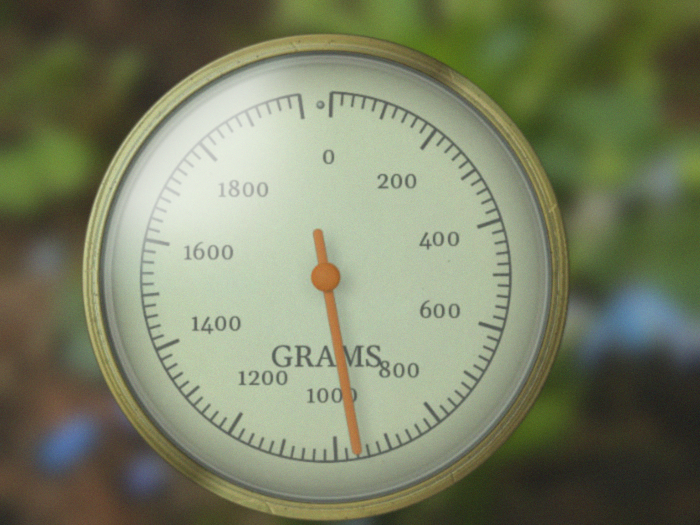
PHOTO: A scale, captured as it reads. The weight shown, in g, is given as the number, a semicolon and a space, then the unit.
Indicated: 960; g
